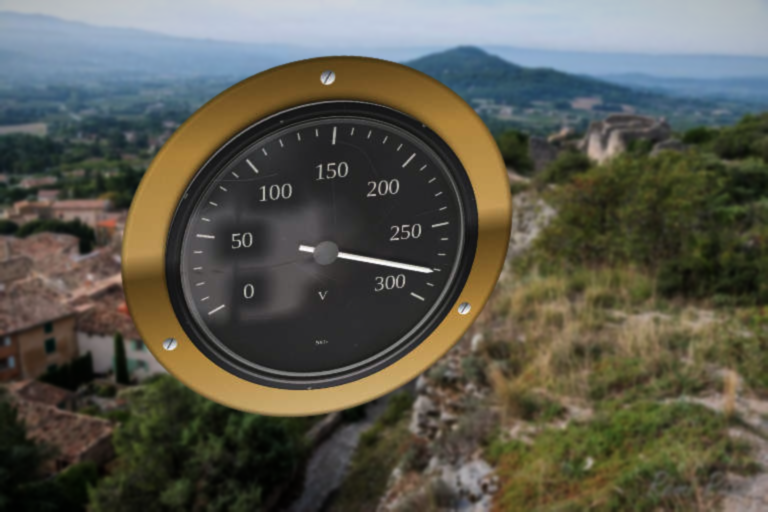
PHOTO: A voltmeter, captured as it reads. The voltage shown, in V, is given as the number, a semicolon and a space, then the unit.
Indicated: 280; V
